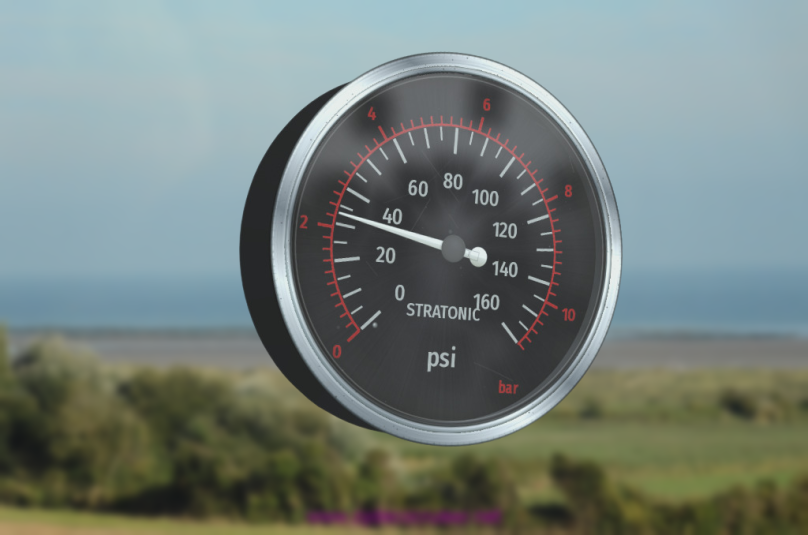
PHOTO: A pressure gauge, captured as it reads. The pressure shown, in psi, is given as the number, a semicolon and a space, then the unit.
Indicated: 32.5; psi
